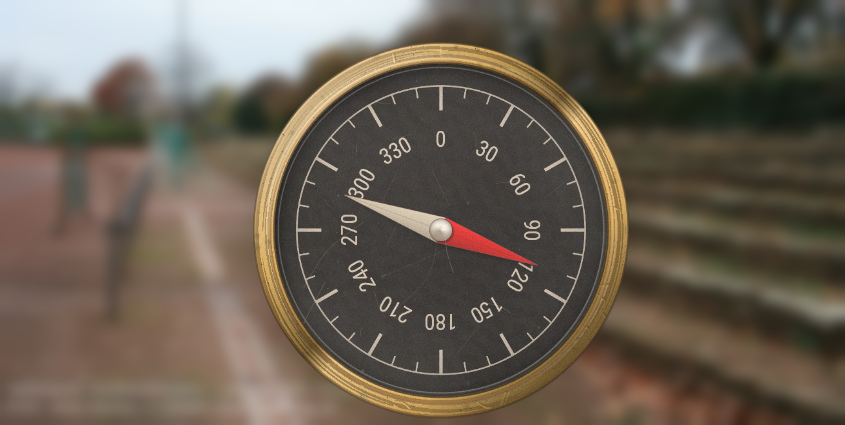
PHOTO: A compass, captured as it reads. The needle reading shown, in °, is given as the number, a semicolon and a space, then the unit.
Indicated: 110; °
